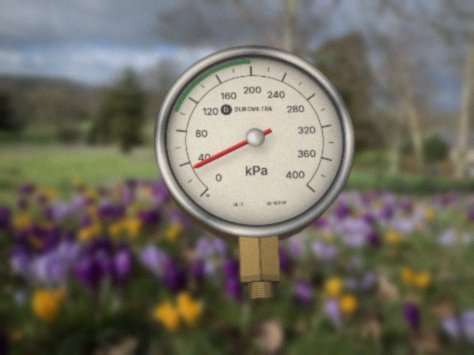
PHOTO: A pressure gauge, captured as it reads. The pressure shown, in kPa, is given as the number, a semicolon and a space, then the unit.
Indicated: 30; kPa
